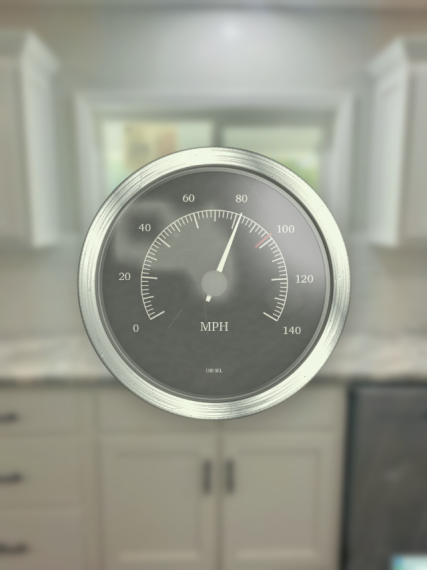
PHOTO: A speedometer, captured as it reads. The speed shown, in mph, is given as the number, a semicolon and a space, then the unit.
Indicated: 82; mph
